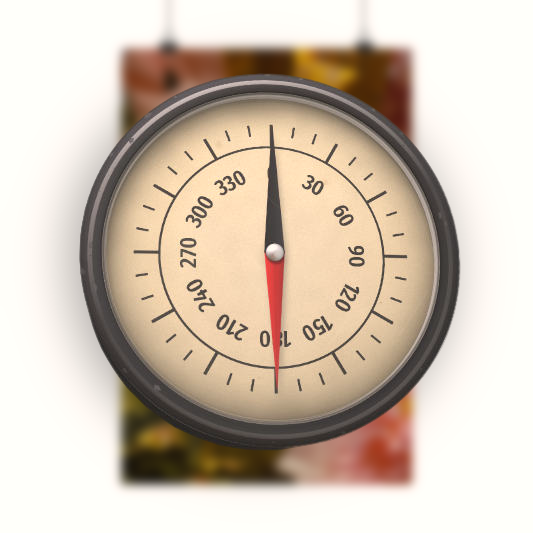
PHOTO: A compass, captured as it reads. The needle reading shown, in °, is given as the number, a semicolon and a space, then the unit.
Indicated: 180; °
